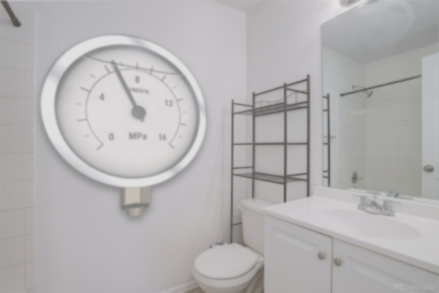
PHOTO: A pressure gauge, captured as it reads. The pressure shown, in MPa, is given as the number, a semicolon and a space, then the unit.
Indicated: 6.5; MPa
